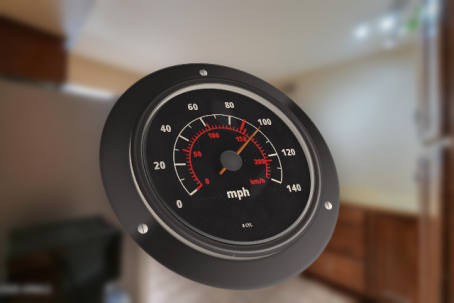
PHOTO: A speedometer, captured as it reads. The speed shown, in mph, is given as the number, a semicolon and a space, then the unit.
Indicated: 100; mph
